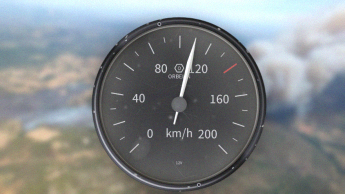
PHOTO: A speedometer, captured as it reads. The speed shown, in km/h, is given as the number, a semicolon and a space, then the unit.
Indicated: 110; km/h
